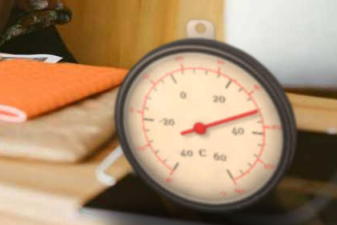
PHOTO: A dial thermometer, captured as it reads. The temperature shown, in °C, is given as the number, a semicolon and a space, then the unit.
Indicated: 32; °C
